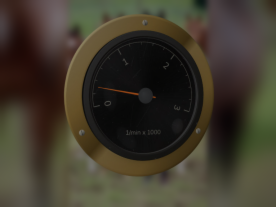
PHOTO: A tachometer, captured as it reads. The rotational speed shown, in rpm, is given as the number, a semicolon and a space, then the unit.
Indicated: 300; rpm
